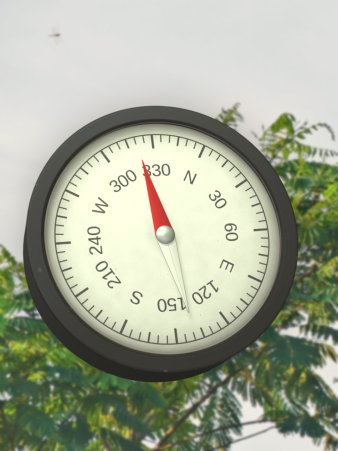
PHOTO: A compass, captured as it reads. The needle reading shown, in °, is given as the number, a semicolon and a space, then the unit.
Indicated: 320; °
